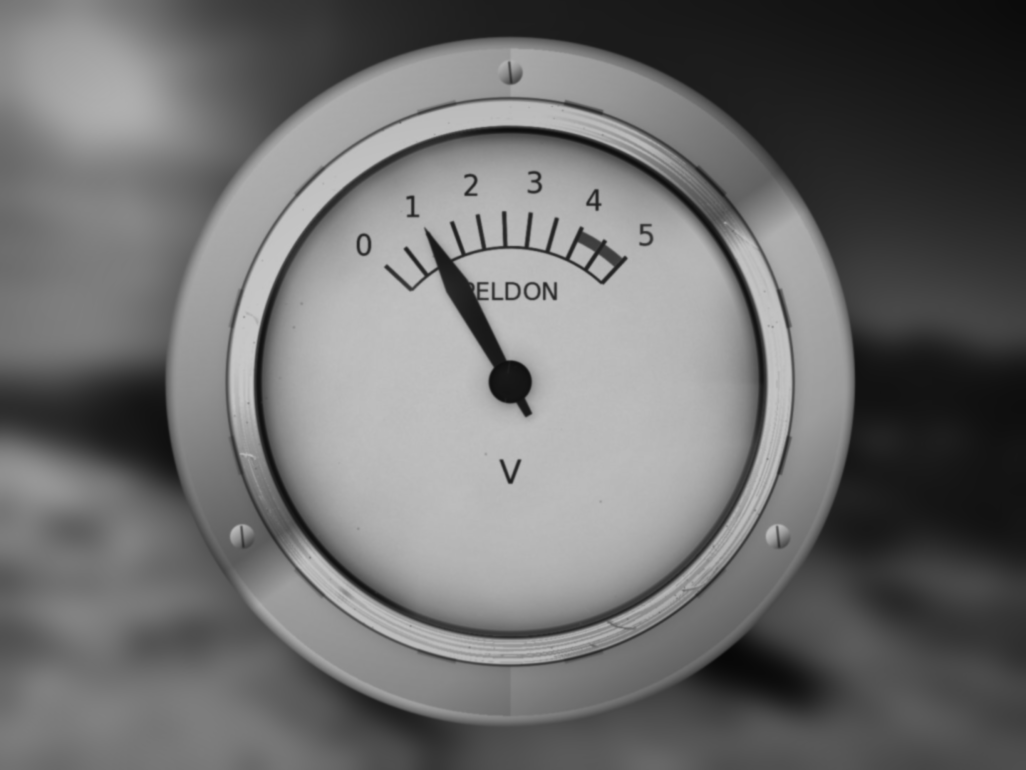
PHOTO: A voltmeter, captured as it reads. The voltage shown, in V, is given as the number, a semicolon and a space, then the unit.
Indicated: 1; V
